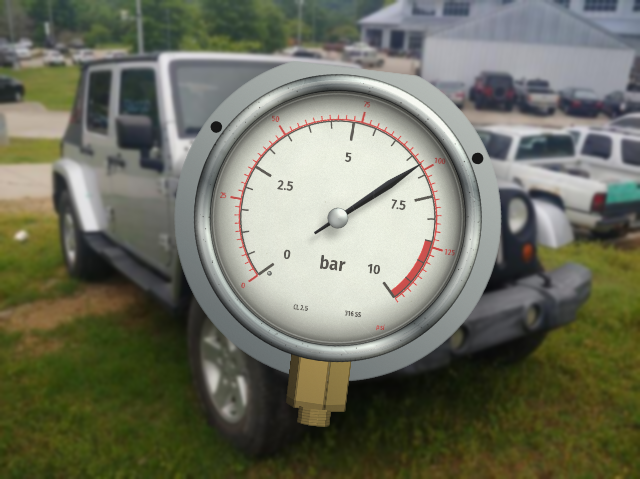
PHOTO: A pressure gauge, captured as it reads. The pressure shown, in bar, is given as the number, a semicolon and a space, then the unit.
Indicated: 6.75; bar
